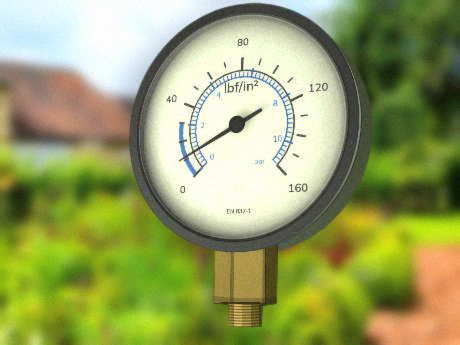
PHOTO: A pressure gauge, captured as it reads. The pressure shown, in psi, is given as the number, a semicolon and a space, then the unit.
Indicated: 10; psi
